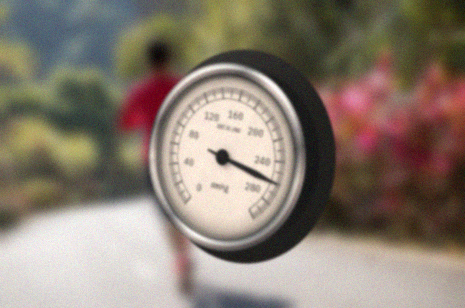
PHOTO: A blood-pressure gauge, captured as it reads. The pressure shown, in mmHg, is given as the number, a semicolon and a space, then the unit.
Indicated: 260; mmHg
